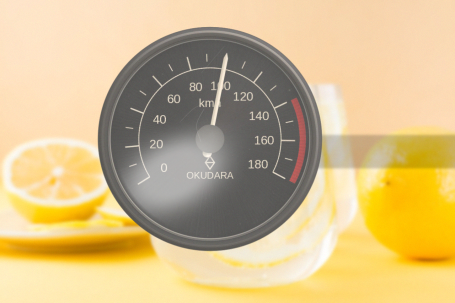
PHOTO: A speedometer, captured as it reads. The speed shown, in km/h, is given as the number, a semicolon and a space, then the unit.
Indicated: 100; km/h
